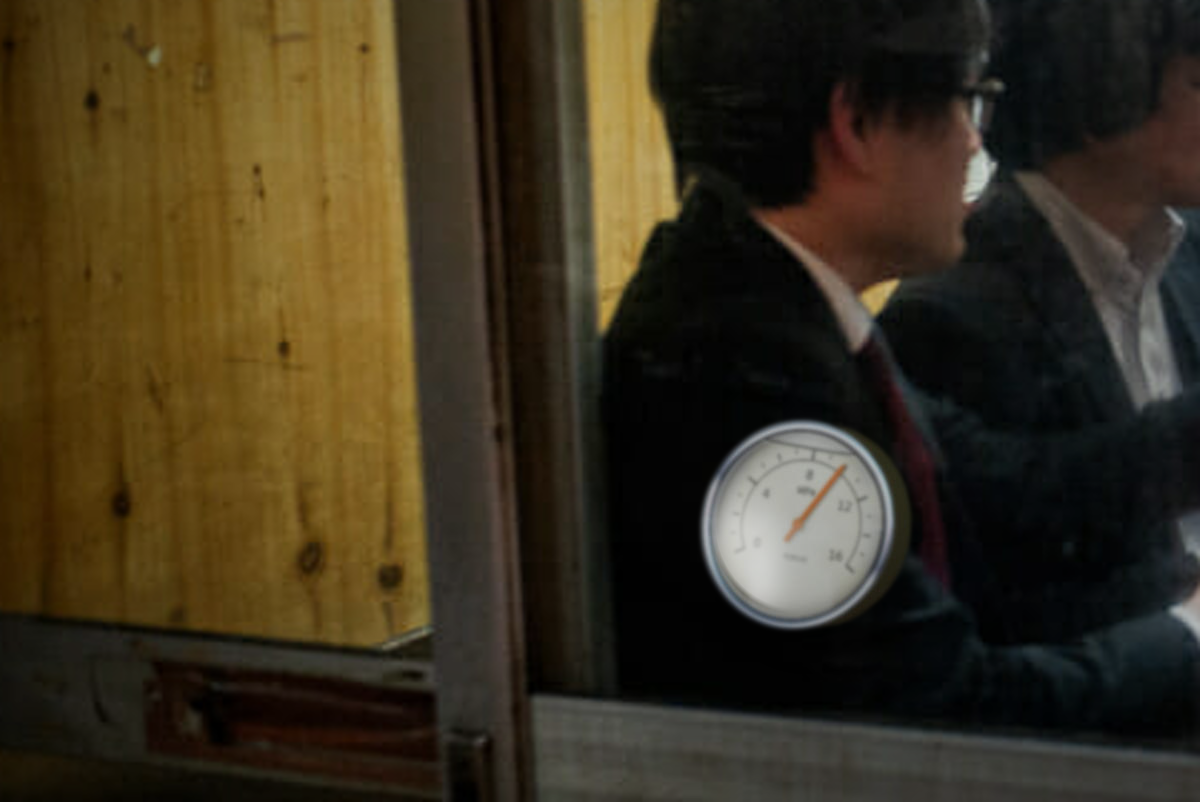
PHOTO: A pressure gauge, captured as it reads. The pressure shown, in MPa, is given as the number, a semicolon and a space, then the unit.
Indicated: 10; MPa
